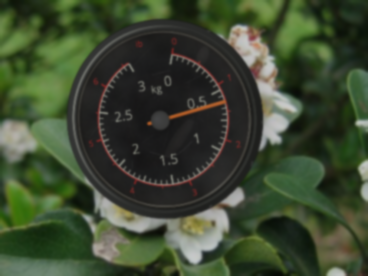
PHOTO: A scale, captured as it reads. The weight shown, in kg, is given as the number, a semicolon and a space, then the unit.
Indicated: 0.6; kg
